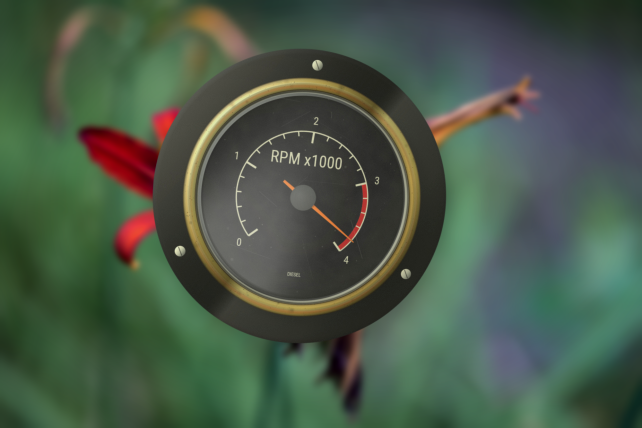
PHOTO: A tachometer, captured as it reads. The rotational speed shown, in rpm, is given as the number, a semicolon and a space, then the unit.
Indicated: 3800; rpm
